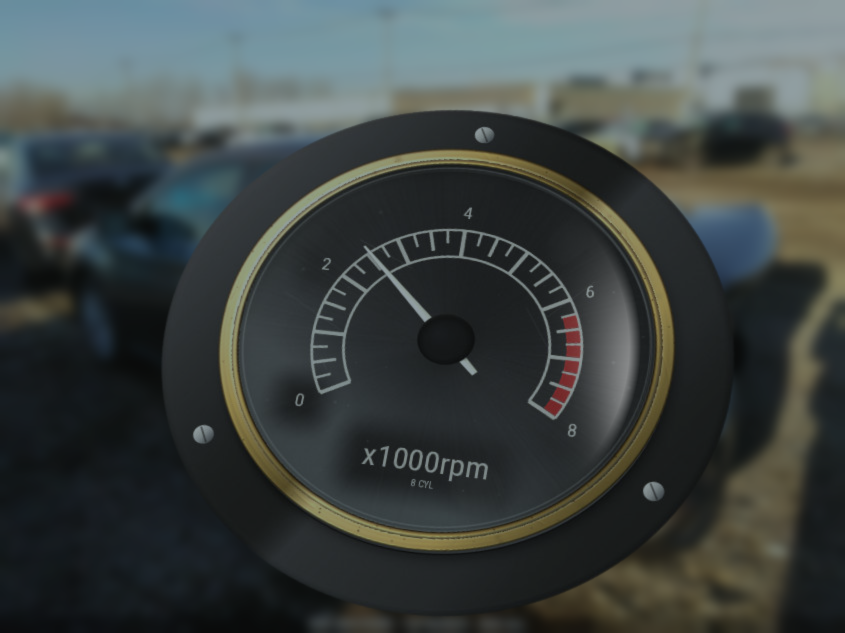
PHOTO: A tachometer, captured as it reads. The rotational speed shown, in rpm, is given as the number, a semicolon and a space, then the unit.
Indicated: 2500; rpm
